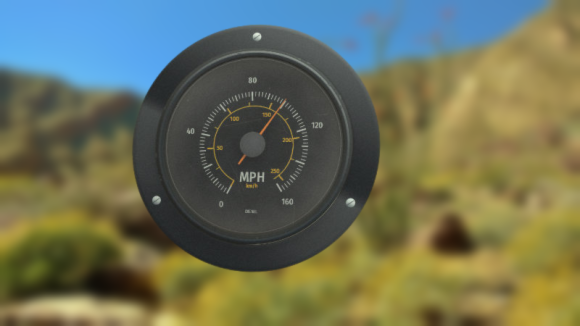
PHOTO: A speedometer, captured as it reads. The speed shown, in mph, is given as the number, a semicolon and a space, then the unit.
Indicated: 100; mph
